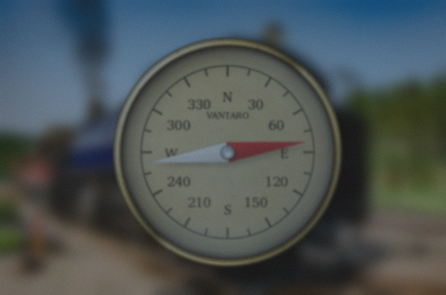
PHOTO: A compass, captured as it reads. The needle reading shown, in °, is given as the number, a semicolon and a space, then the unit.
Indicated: 82.5; °
